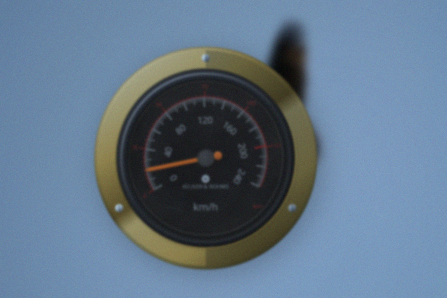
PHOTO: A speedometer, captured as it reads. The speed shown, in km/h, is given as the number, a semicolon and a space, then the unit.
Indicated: 20; km/h
